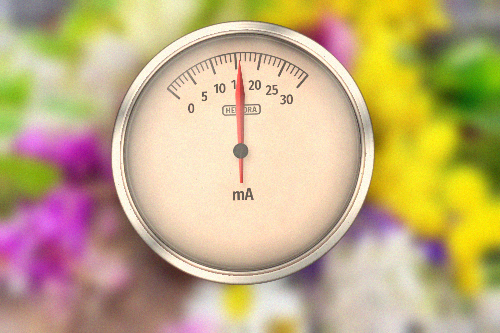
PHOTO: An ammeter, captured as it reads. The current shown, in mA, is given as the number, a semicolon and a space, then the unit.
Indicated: 16; mA
